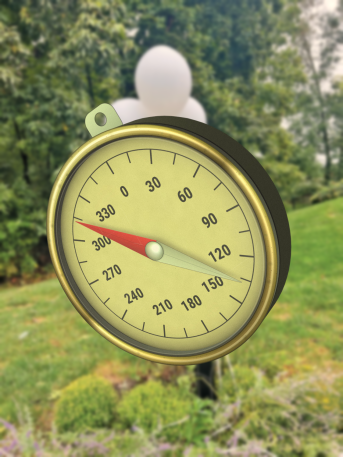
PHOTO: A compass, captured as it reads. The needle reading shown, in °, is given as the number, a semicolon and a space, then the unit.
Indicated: 315; °
